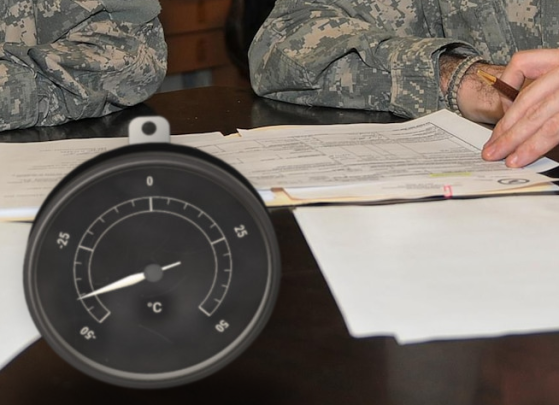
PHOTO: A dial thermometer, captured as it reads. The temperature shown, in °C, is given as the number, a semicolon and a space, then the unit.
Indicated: -40; °C
